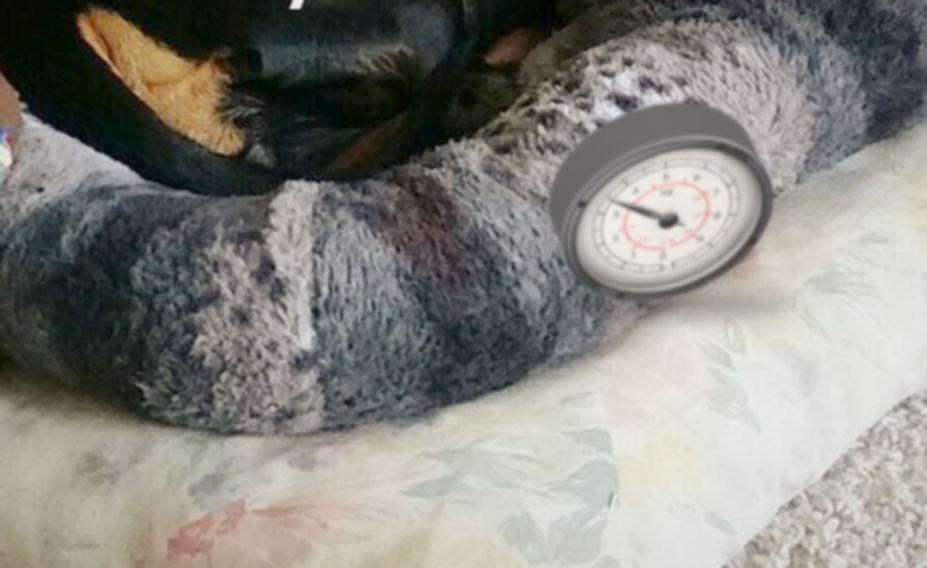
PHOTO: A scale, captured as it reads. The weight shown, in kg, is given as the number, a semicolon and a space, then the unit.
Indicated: 3.5; kg
